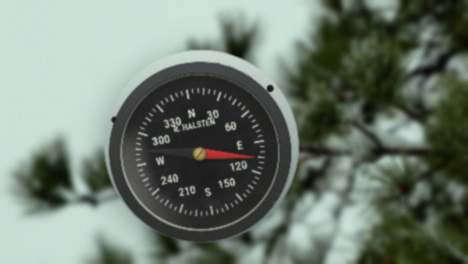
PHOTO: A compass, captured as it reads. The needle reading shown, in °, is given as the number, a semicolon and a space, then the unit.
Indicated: 105; °
